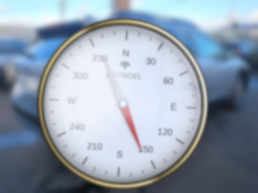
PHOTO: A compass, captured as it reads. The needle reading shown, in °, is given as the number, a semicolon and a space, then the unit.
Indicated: 155; °
